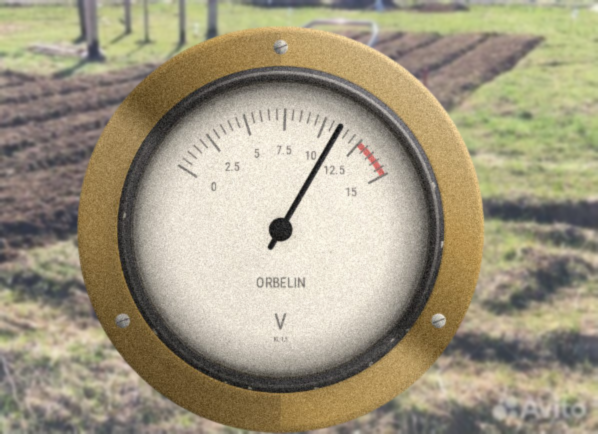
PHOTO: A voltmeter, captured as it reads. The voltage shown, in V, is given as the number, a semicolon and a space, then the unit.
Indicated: 11; V
